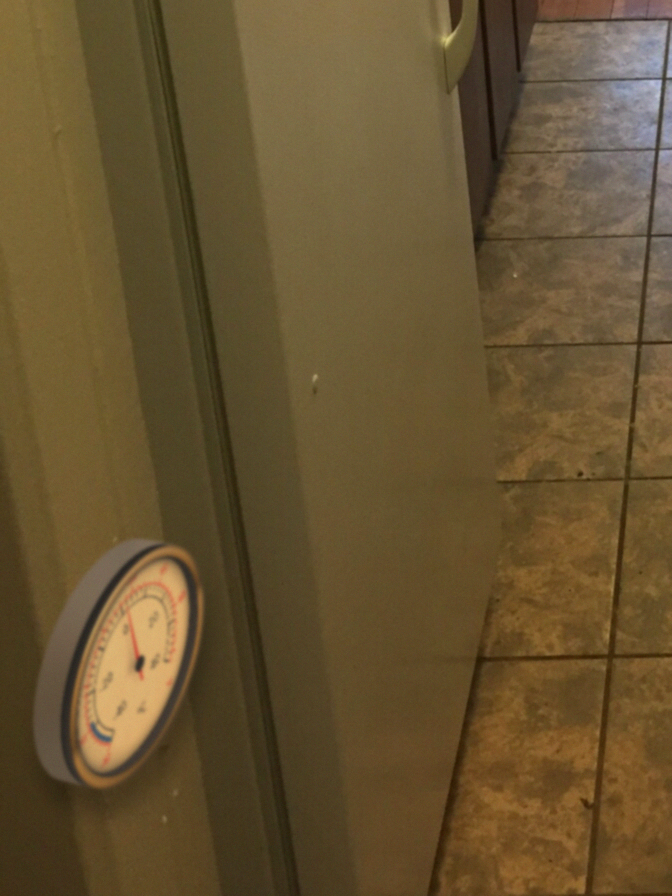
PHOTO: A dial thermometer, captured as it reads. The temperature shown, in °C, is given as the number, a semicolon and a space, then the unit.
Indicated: 0; °C
